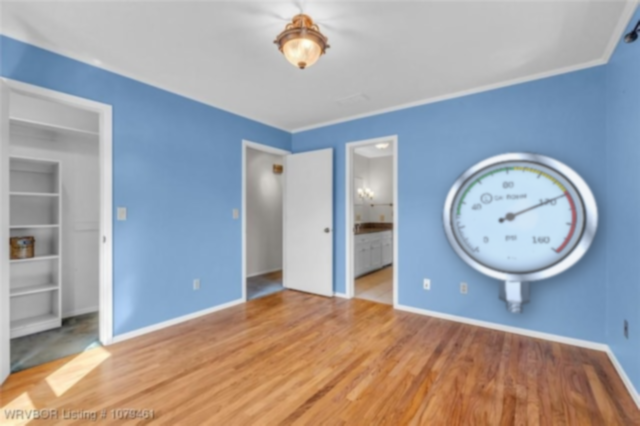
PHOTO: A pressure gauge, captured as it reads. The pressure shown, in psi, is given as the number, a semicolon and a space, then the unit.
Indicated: 120; psi
